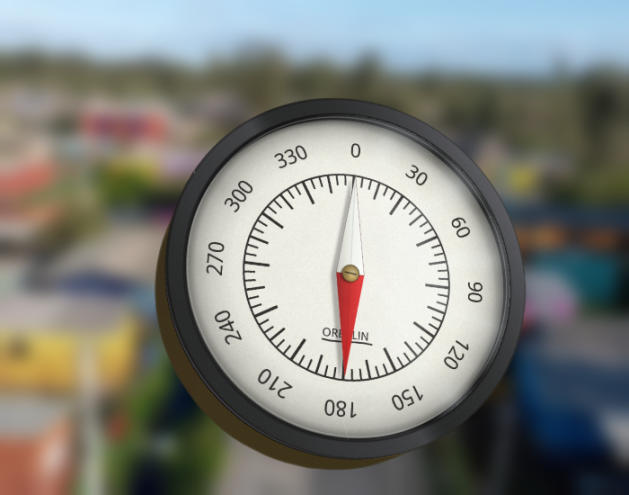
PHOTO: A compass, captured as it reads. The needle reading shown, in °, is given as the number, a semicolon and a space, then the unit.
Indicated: 180; °
